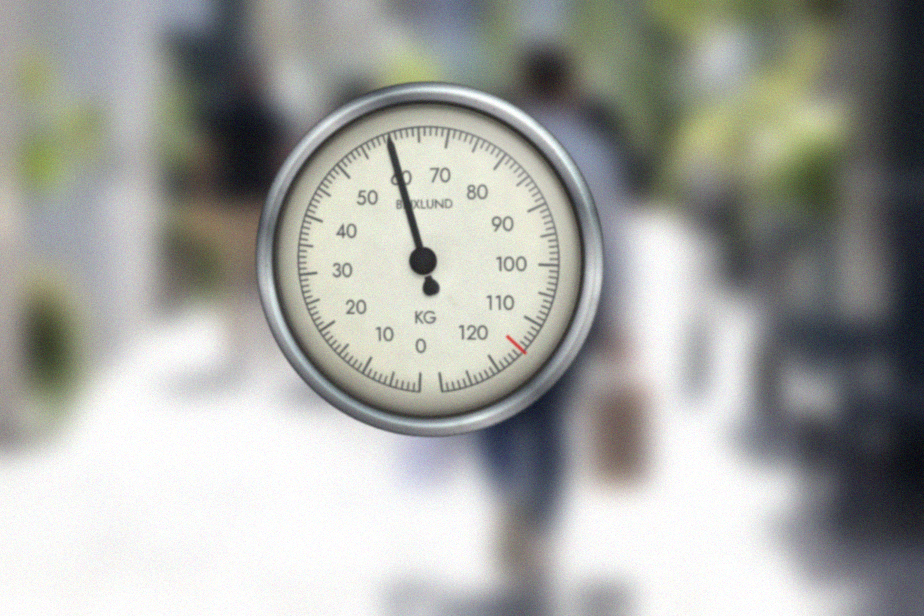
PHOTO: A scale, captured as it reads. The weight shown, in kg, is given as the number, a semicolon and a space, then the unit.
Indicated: 60; kg
